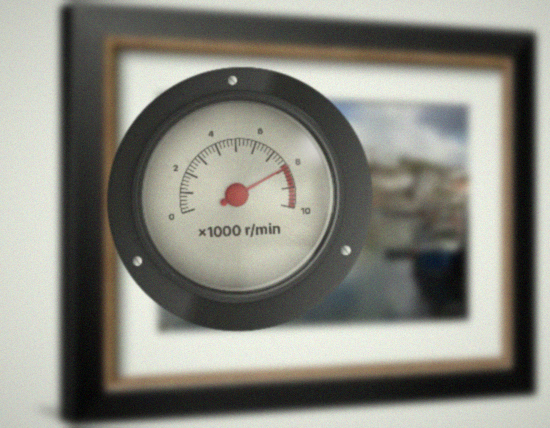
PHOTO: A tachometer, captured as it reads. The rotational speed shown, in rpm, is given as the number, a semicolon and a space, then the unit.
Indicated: 8000; rpm
